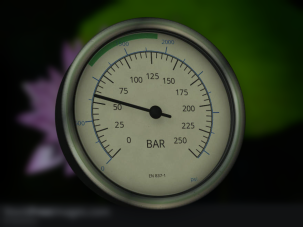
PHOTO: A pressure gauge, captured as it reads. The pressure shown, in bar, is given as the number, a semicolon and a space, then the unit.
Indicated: 55; bar
